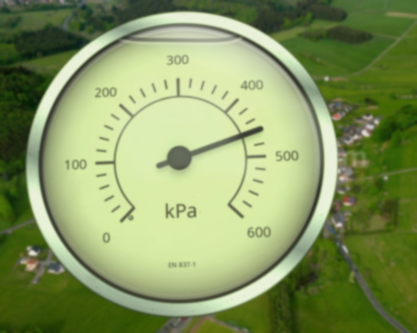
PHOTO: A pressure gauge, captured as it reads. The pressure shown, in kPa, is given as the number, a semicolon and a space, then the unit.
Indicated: 460; kPa
